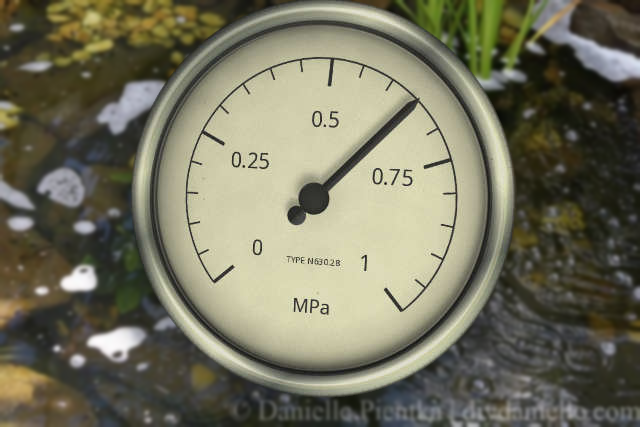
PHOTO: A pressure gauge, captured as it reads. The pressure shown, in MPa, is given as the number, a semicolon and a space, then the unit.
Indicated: 0.65; MPa
